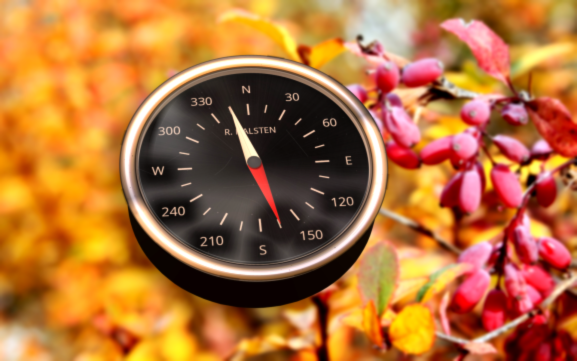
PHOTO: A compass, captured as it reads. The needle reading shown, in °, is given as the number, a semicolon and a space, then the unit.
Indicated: 165; °
